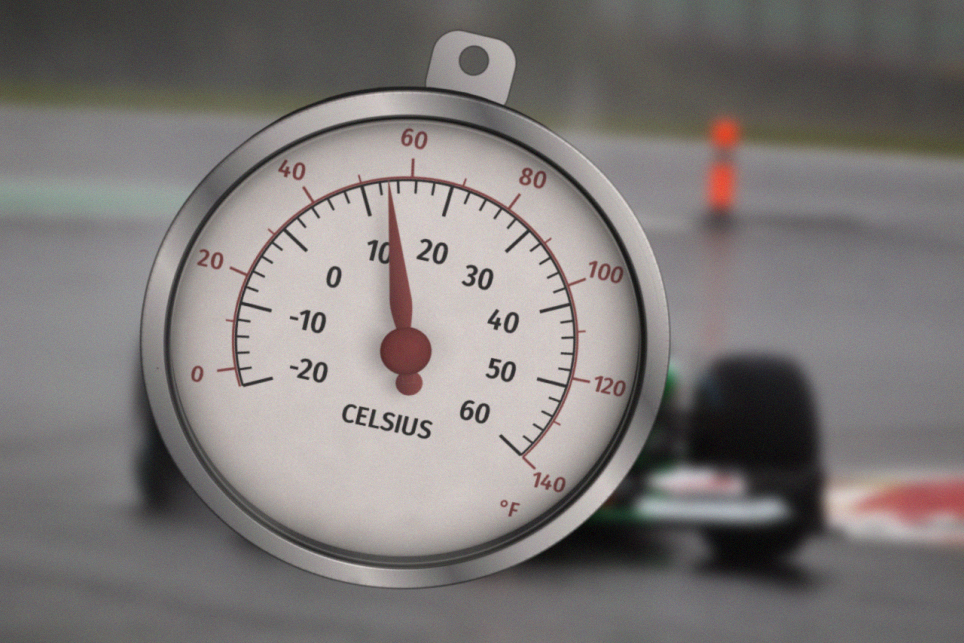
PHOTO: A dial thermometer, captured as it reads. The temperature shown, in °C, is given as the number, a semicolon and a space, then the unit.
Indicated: 13; °C
